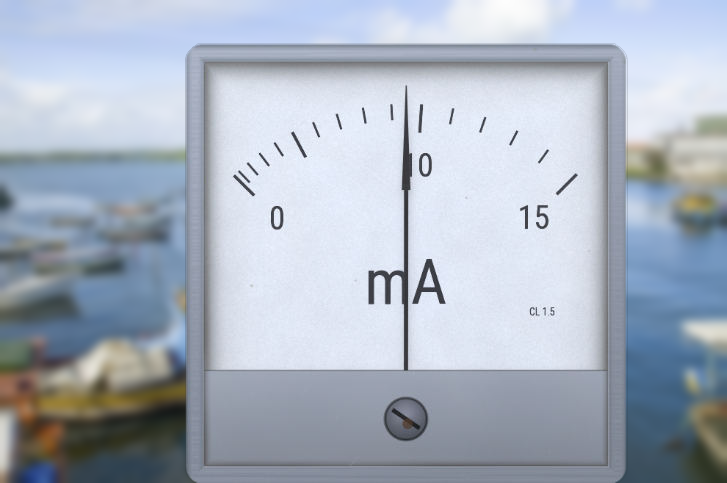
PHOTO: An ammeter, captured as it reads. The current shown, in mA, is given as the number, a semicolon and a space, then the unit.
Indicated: 9.5; mA
